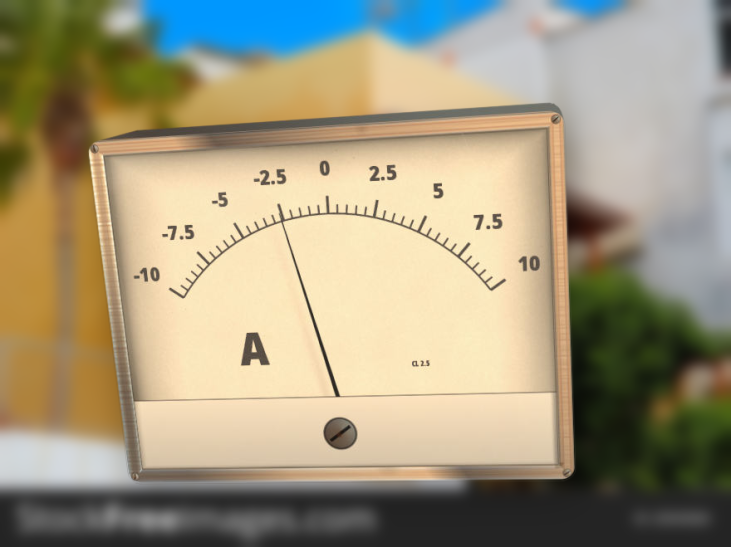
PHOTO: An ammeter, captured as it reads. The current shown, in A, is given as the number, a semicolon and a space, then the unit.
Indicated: -2.5; A
